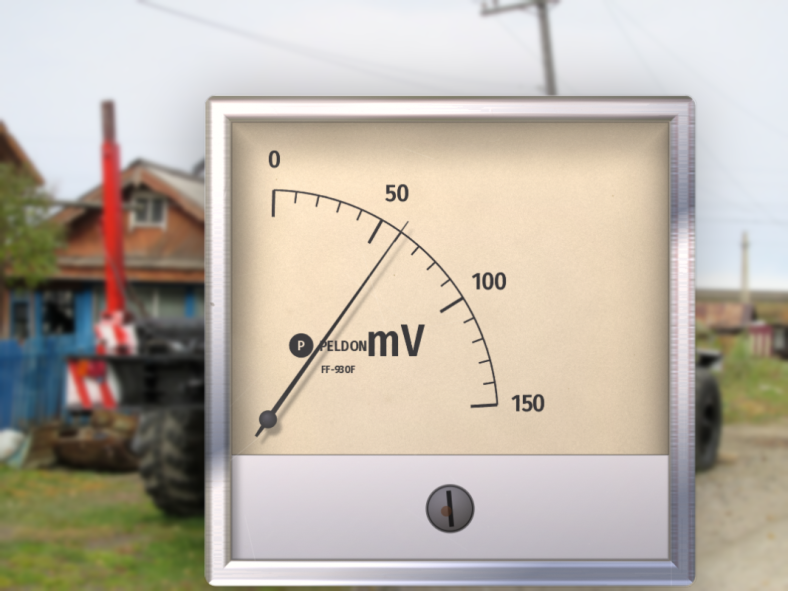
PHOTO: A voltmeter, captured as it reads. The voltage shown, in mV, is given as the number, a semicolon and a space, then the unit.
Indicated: 60; mV
